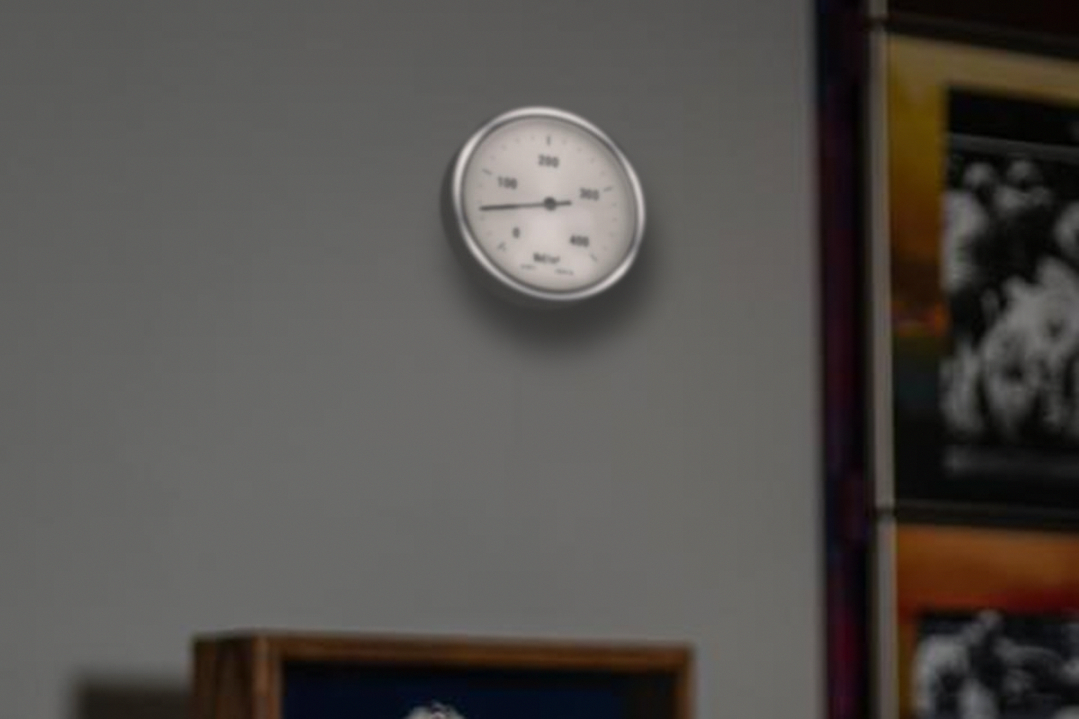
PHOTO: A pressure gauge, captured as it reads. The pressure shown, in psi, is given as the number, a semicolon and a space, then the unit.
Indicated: 50; psi
